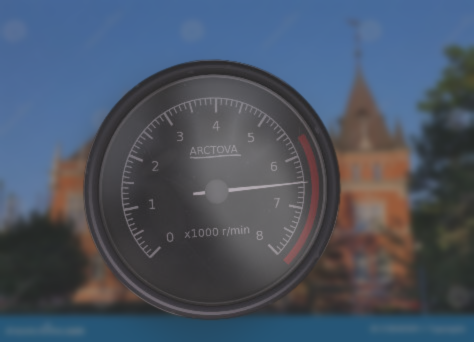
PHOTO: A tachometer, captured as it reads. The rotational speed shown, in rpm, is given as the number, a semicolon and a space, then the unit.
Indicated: 6500; rpm
